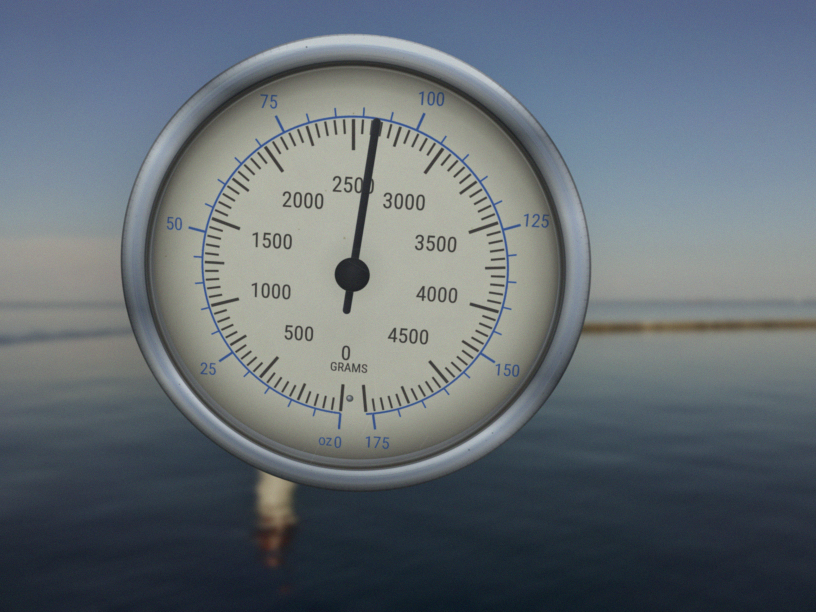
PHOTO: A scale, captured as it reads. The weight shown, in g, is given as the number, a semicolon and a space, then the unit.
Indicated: 2625; g
